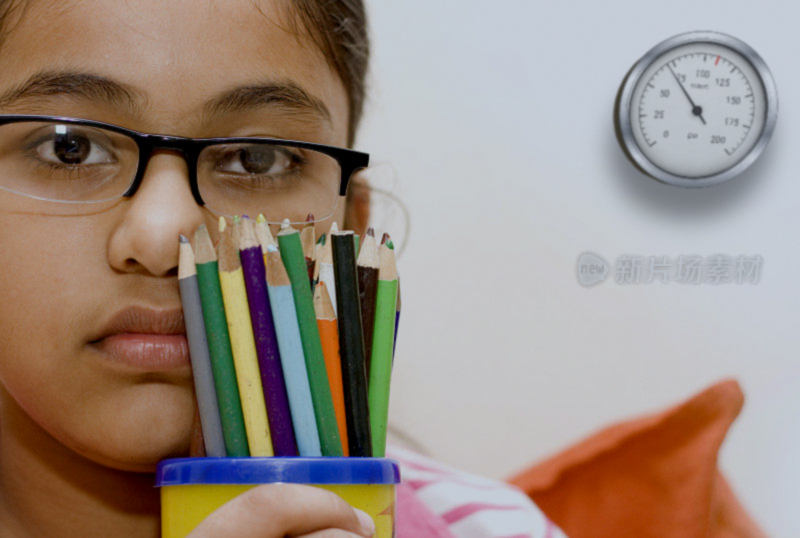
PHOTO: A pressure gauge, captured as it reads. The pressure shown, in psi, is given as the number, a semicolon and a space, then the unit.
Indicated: 70; psi
